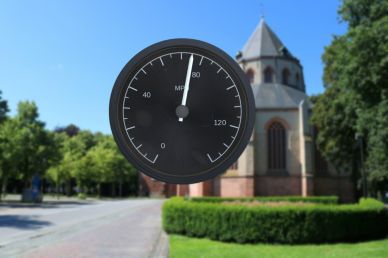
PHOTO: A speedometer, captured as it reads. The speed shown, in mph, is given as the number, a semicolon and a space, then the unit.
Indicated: 75; mph
